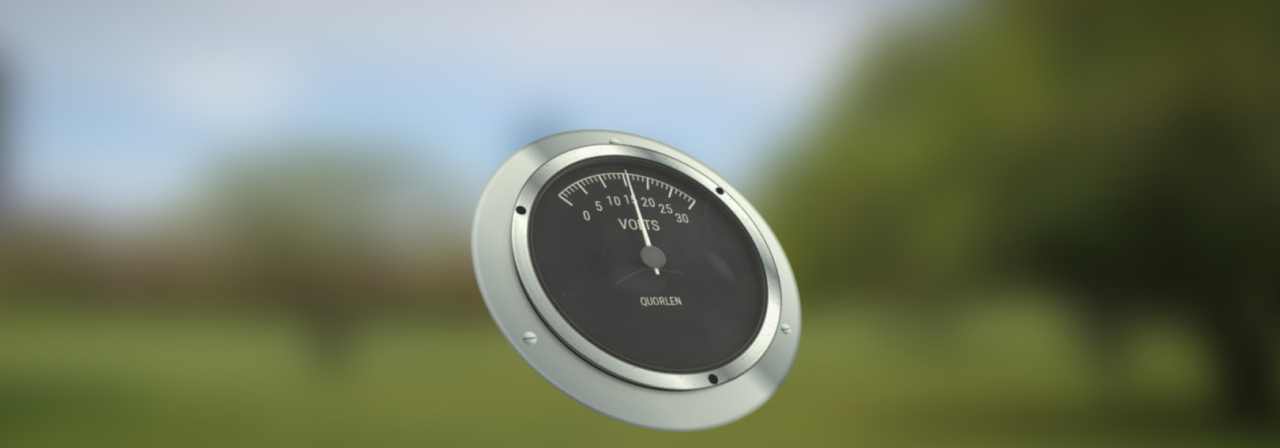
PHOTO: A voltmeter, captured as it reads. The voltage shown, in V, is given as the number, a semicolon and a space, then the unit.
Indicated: 15; V
